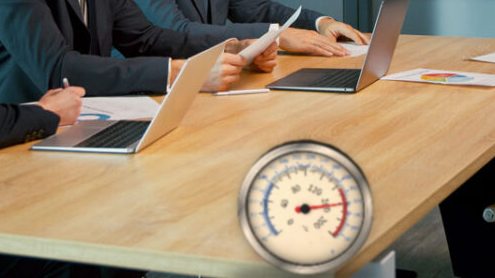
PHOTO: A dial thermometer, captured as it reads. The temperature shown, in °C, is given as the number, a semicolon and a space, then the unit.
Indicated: 160; °C
